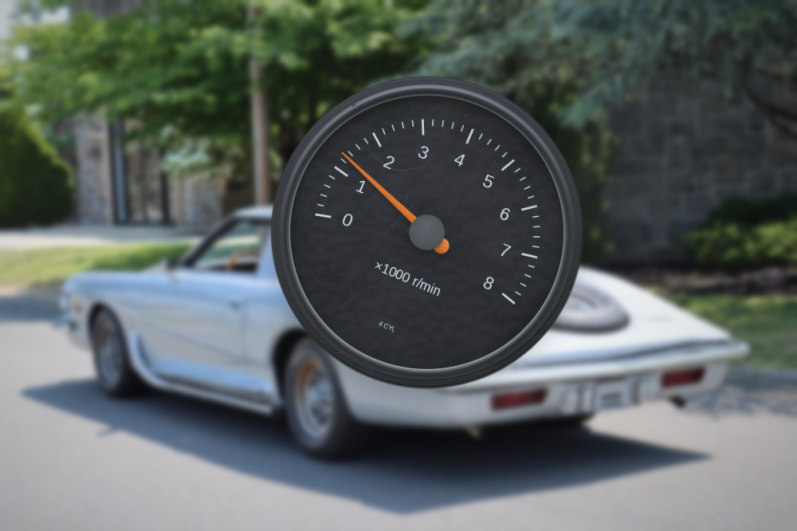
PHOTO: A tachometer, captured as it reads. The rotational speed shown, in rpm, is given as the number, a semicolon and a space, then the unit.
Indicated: 1300; rpm
